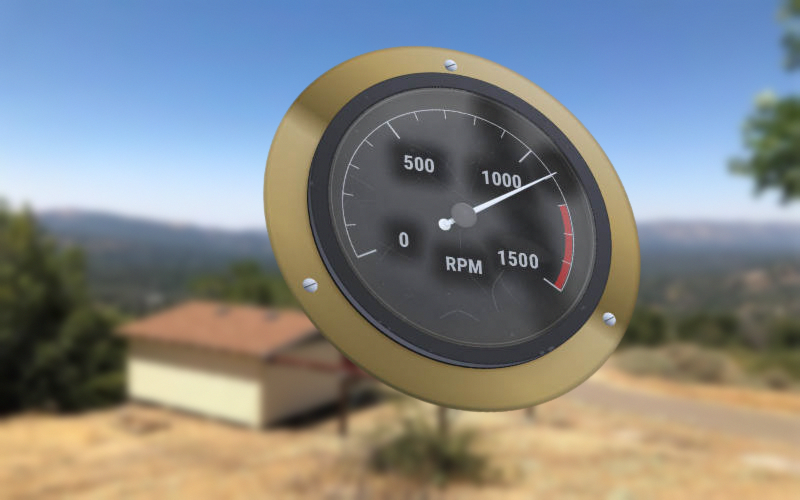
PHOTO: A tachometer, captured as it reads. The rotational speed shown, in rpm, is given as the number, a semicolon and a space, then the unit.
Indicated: 1100; rpm
